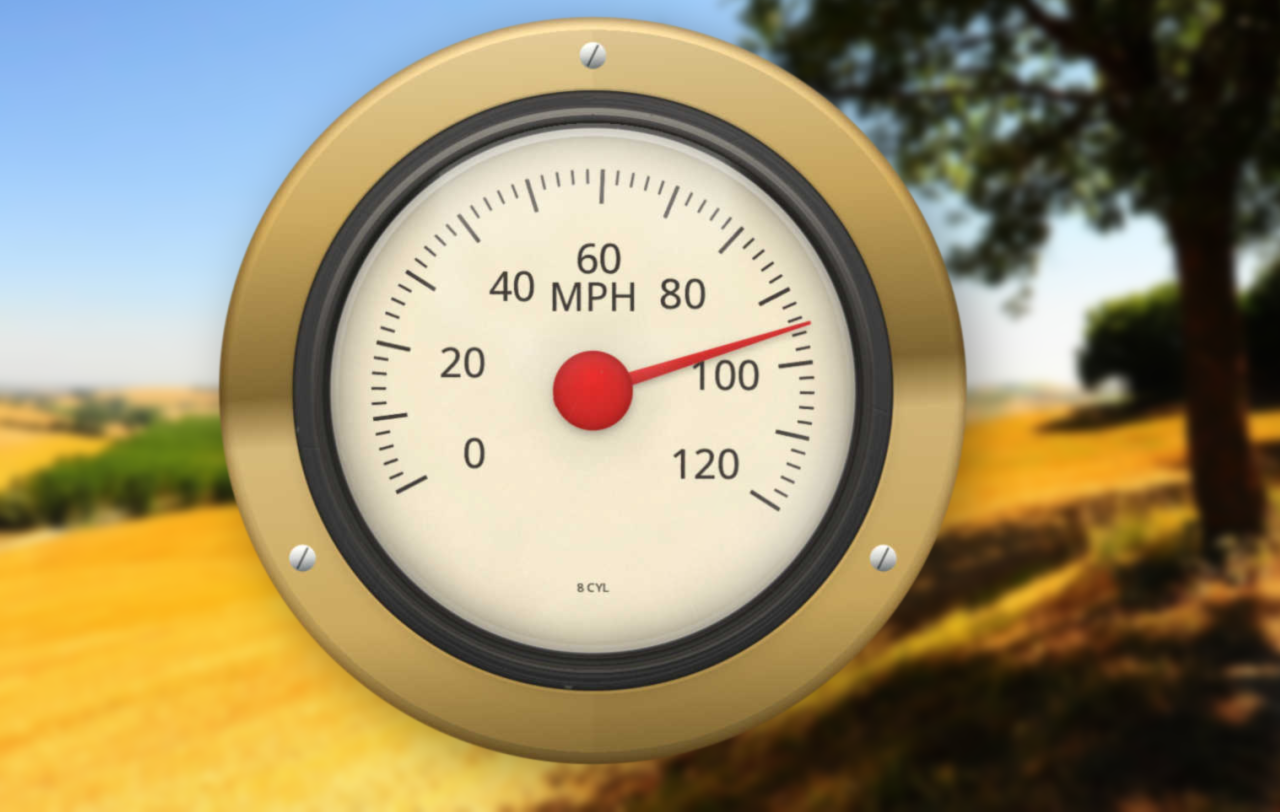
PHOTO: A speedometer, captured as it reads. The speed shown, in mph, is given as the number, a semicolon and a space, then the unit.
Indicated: 95; mph
